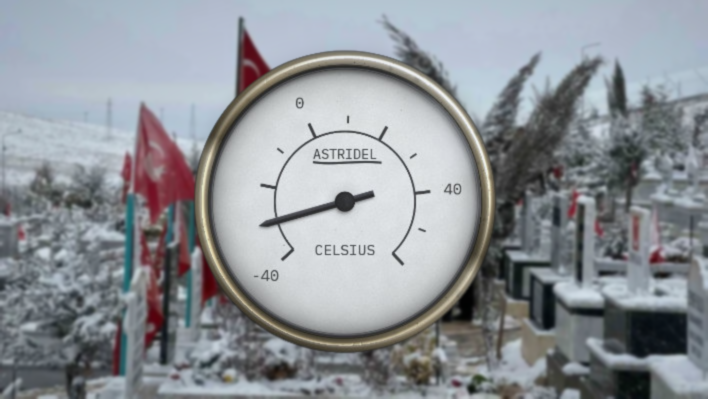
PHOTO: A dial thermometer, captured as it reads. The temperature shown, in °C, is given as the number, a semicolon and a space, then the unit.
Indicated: -30; °C
